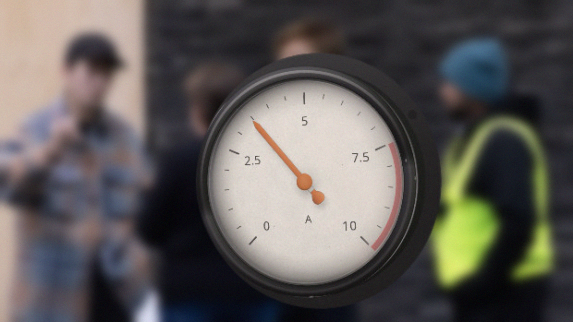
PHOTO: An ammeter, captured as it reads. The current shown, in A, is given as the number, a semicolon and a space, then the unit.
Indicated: 3.5; A
